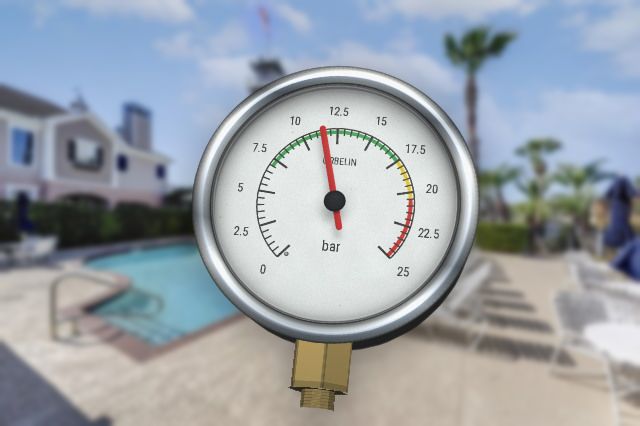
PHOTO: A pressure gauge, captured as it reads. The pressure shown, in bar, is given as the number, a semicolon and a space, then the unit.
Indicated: 11.5; bar
